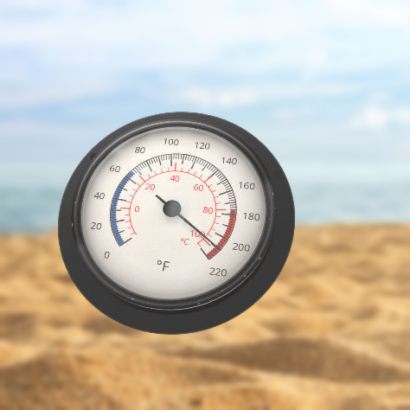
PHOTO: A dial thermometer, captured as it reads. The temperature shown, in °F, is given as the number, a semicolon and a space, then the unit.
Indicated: 210; °F
